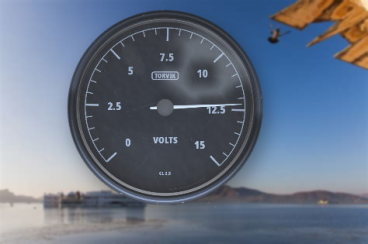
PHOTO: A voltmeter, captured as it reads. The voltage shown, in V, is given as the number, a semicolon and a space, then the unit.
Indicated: 12.25; V
